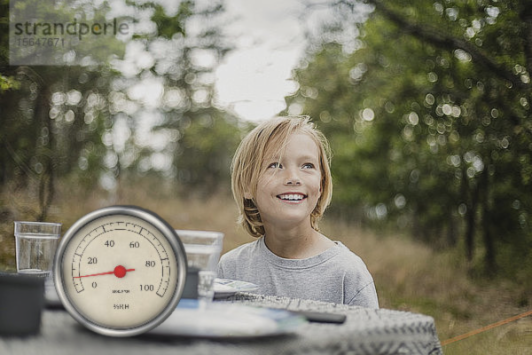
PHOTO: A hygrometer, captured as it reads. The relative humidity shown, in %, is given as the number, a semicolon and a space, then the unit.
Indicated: 8; %
